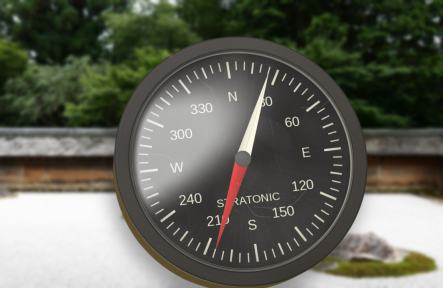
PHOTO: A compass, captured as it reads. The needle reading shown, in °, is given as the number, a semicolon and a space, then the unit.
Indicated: 205; °
